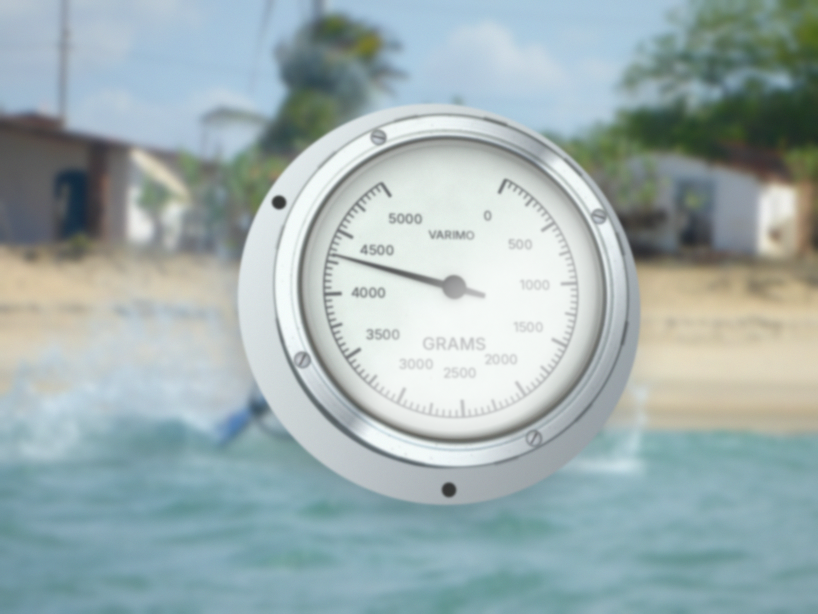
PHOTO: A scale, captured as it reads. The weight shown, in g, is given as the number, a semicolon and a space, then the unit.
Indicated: 4300; g
